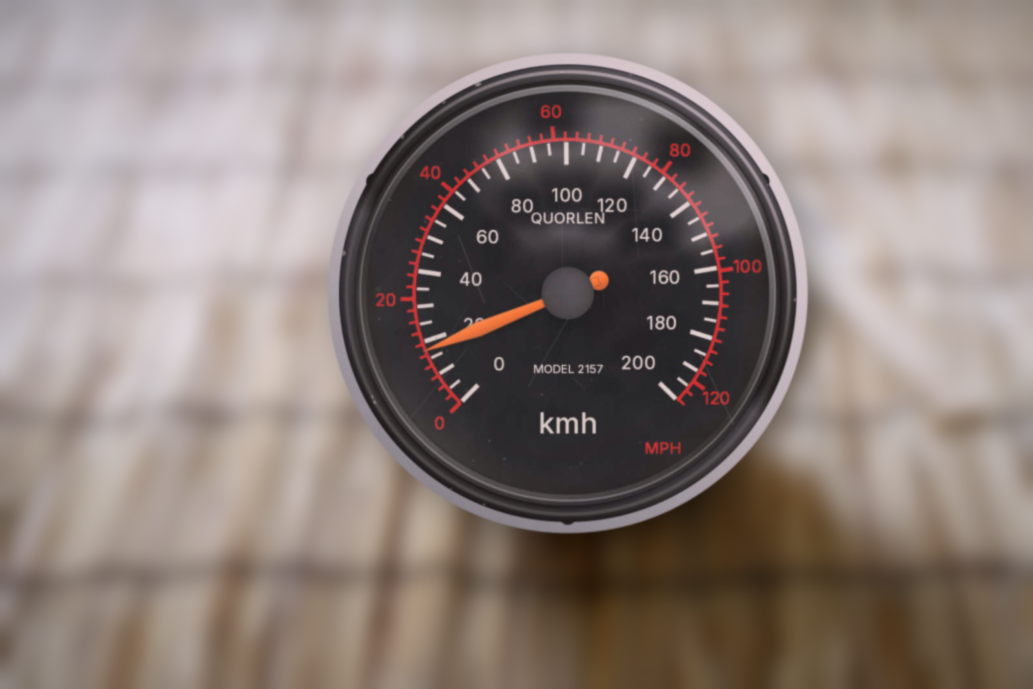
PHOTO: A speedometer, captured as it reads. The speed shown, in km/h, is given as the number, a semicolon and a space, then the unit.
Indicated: 17.5; km/h
